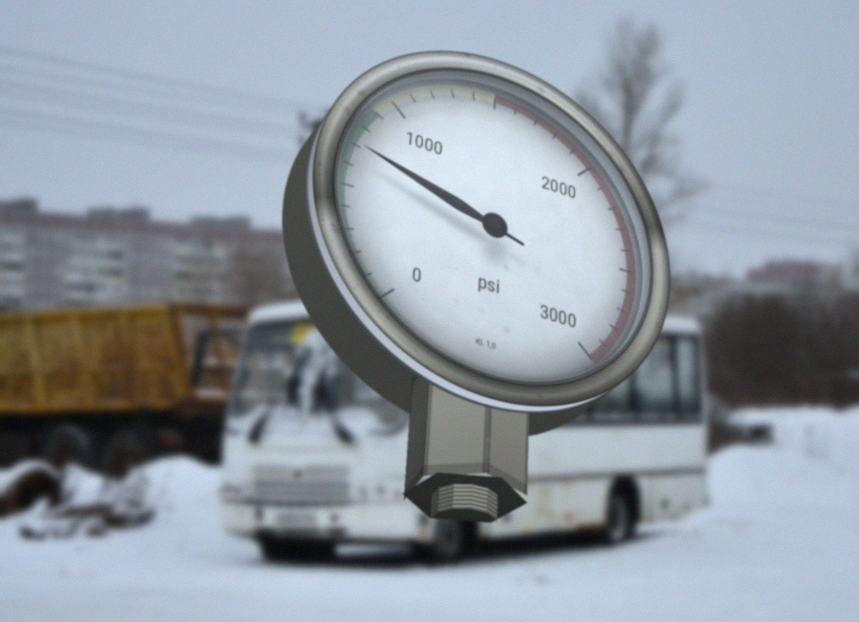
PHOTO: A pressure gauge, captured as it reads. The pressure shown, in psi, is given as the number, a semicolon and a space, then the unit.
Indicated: 700; psi
